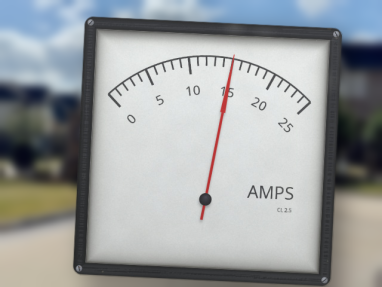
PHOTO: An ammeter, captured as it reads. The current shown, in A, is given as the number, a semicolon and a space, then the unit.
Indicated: 15; A
